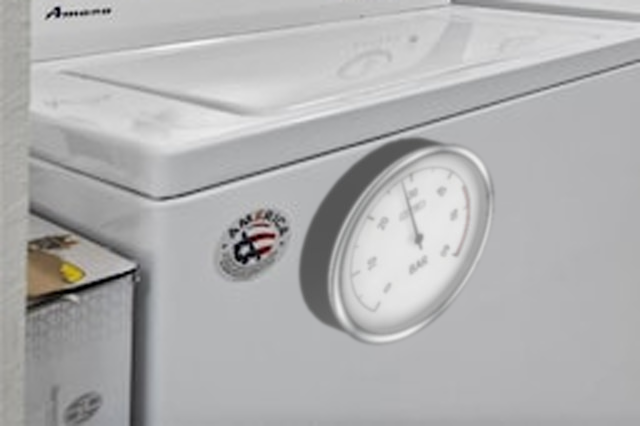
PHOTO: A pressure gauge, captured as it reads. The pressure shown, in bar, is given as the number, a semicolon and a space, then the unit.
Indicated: 27.5; bar
